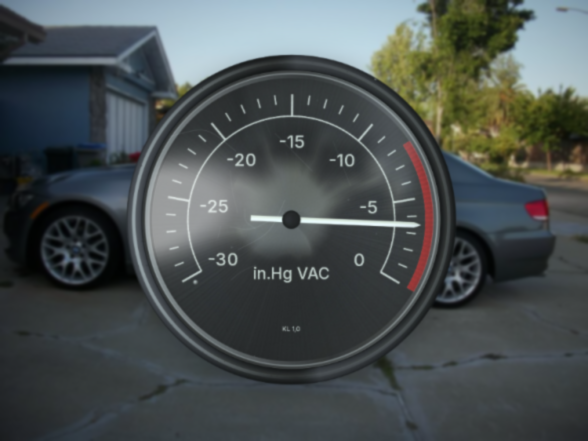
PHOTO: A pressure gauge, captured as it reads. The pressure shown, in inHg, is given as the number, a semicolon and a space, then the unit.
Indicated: -3.5; inHg
